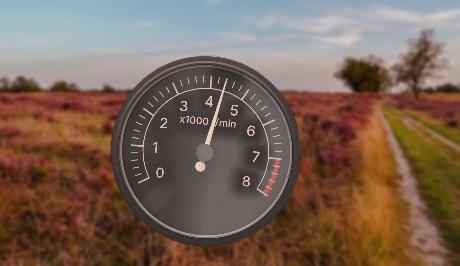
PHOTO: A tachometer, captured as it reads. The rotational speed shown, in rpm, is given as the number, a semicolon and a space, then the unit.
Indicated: 4400; rpm
